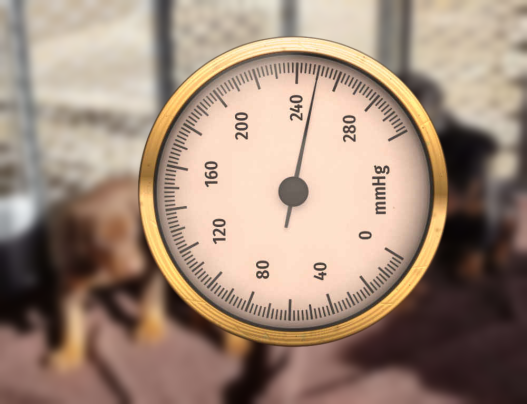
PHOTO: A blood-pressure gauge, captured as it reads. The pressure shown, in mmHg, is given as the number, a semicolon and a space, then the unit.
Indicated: 250; mmHg
